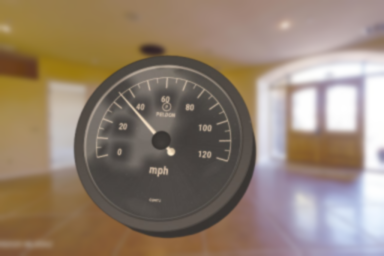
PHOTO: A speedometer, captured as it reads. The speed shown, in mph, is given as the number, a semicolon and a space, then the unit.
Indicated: 35; mph
